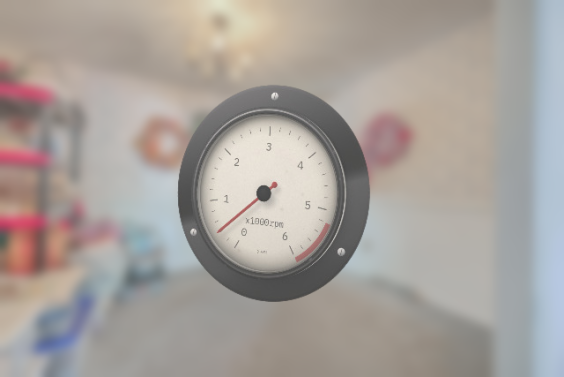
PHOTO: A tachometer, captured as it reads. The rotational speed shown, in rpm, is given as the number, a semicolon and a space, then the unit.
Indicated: 400; rpm
